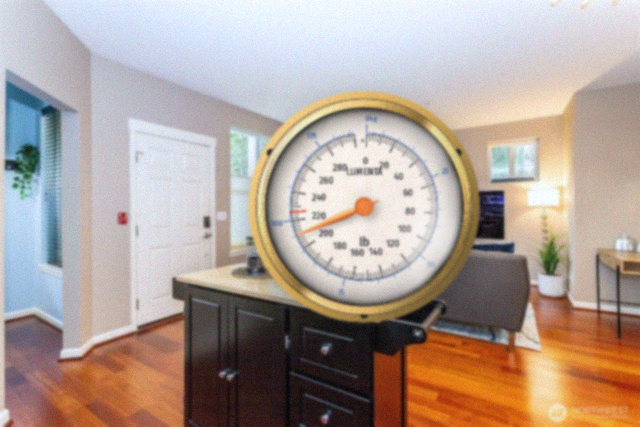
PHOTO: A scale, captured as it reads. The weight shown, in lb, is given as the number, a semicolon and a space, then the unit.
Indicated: 210; lb
